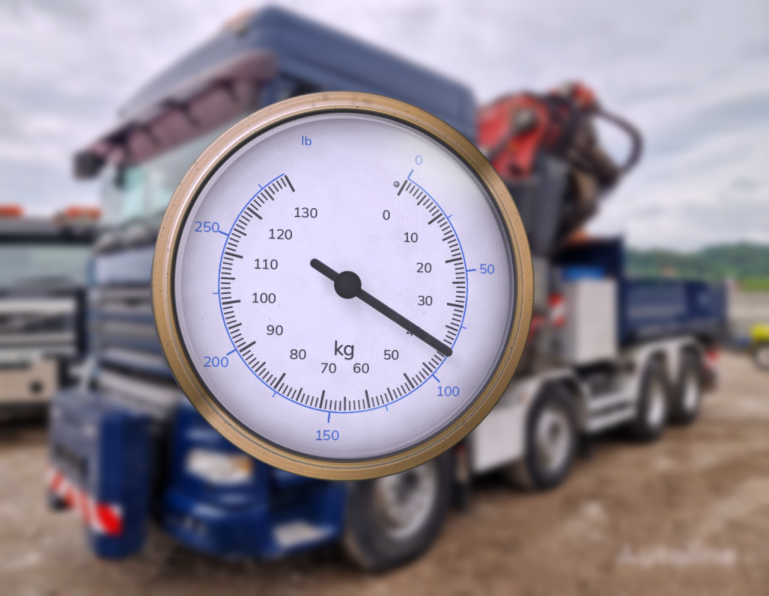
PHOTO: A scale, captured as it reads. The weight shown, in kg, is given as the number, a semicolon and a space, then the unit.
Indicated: 40; kg
